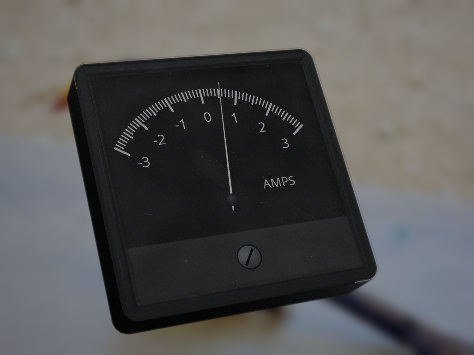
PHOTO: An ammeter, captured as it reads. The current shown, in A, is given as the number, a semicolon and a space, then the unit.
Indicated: 0.5; A
